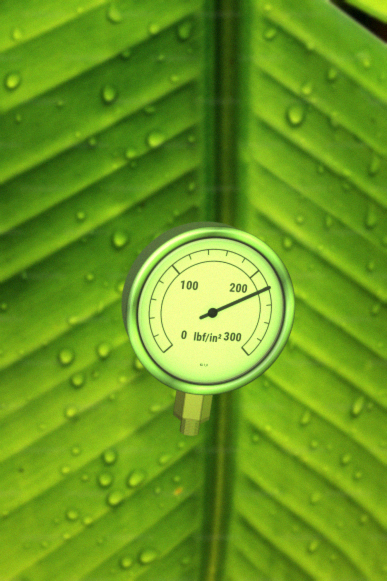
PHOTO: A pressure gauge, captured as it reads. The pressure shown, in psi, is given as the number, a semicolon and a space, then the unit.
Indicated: 220; psi
